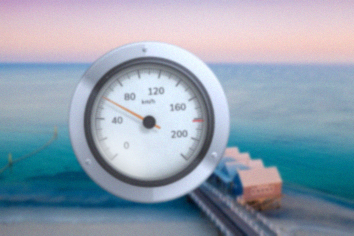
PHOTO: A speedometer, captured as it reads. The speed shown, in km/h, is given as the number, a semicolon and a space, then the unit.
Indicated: 60; km/h
